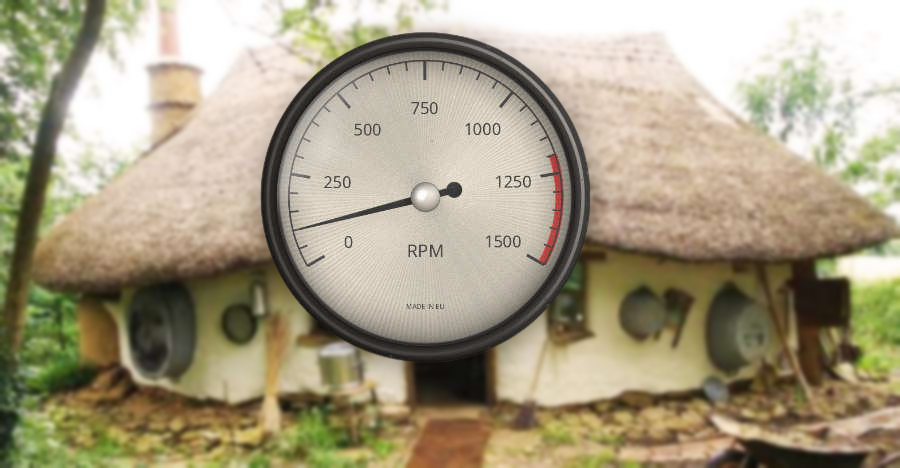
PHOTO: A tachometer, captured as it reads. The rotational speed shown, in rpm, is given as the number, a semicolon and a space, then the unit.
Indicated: 100; rpm
